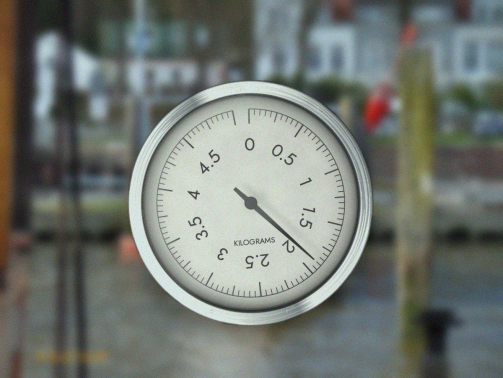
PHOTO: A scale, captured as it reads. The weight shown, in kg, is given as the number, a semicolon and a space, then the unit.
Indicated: 1.9; kg
